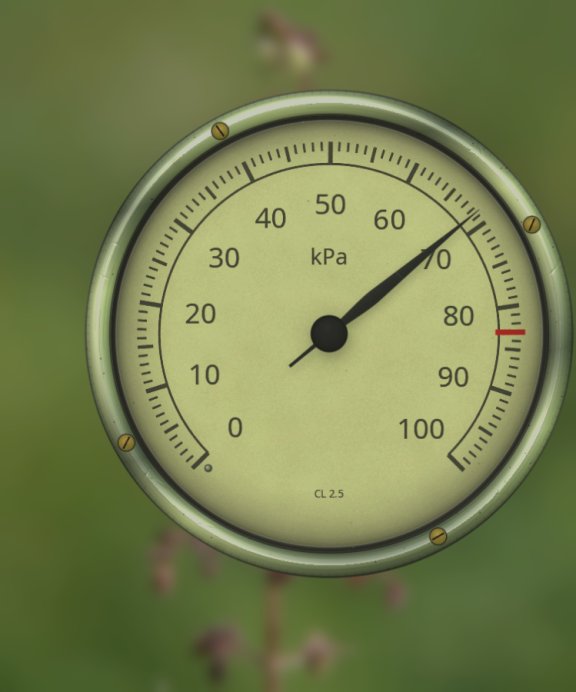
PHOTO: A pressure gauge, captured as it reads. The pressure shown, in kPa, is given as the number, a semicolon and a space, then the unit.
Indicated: 68.5; kPa
